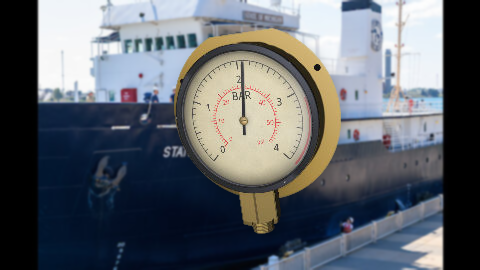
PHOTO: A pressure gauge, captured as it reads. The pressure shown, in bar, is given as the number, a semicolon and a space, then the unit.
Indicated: 2.1; bar
